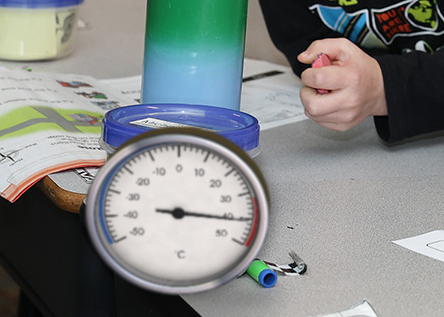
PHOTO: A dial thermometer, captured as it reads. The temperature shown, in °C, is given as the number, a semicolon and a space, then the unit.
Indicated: 40; °C
